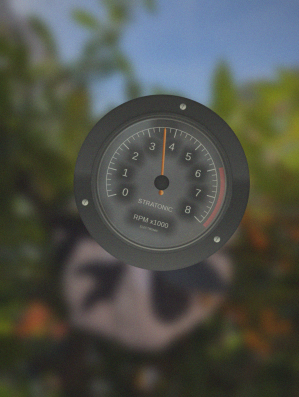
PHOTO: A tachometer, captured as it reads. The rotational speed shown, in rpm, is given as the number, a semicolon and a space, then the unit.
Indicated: 3600; rpm
